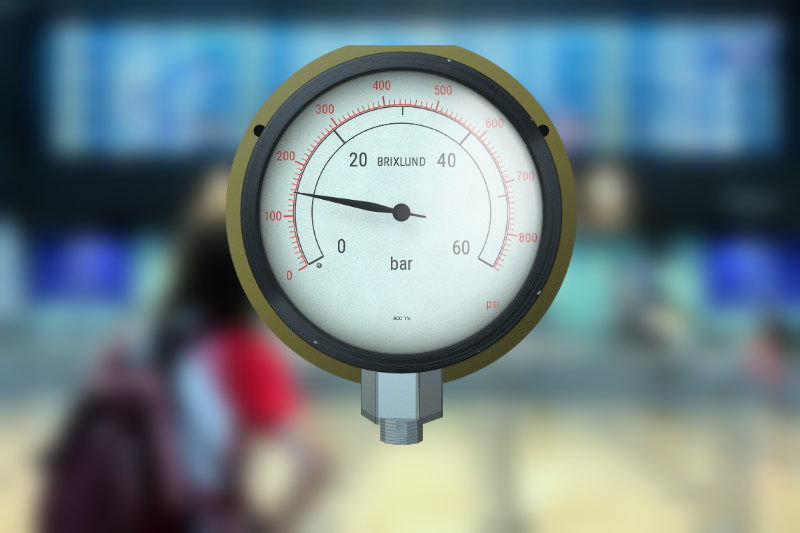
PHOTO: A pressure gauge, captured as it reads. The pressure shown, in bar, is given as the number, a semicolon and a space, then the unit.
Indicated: 10; bar
